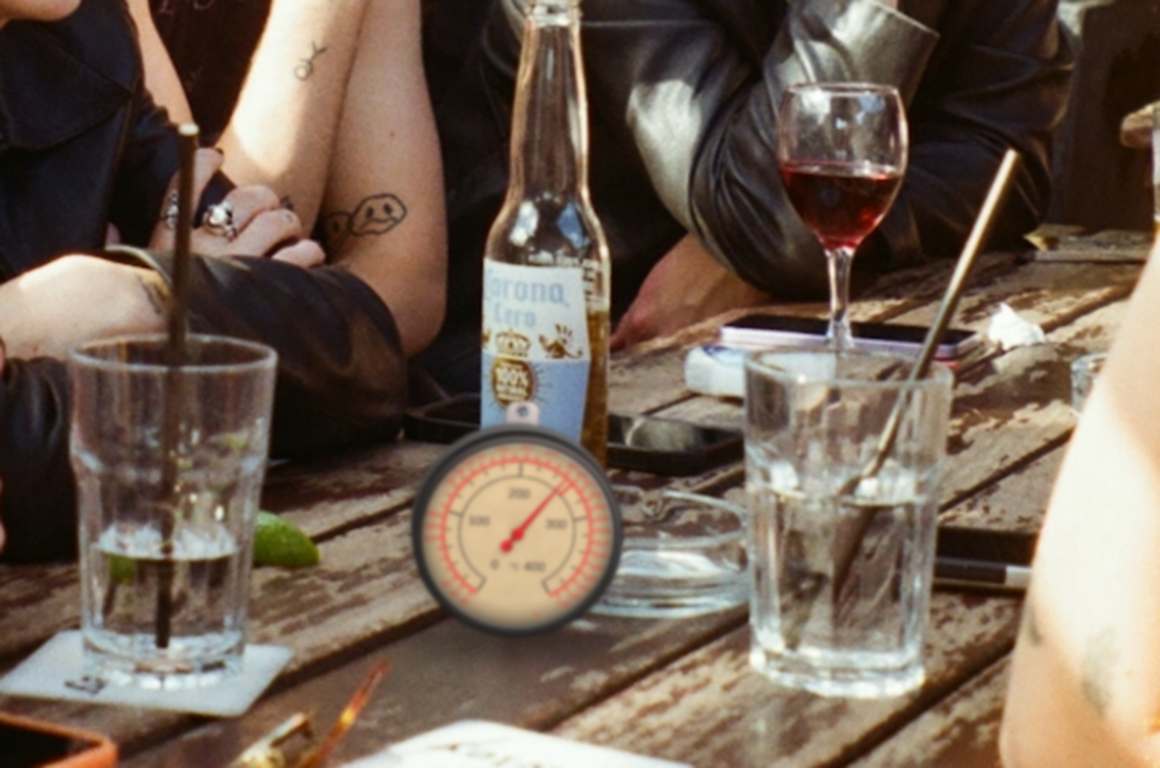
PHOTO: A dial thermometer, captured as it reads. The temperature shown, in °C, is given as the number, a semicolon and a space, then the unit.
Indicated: 250; °C
